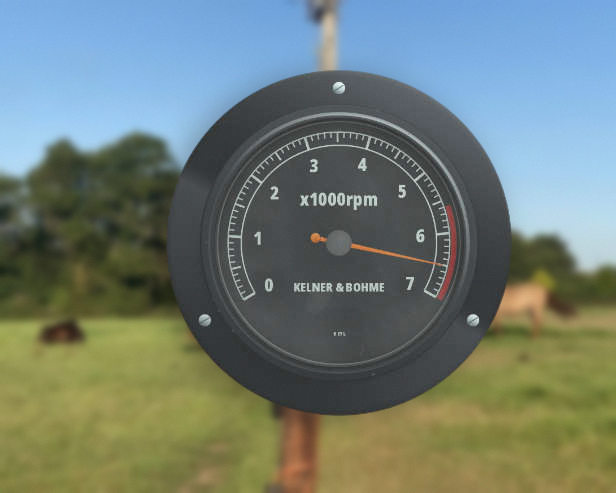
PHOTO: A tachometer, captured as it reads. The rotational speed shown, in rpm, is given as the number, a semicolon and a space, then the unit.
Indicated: 6500; rpm
